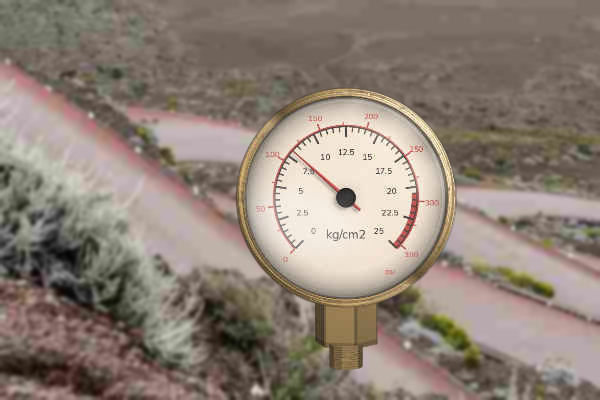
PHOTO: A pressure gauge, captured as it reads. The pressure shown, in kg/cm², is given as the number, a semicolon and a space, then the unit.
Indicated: 8; kg/cm²
